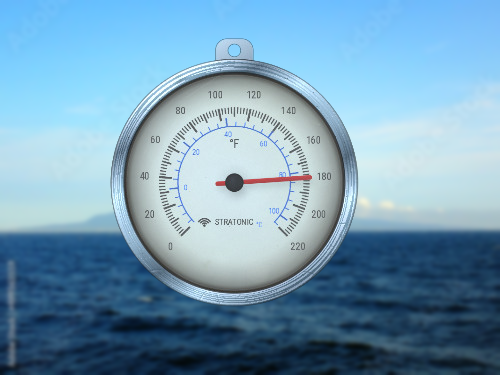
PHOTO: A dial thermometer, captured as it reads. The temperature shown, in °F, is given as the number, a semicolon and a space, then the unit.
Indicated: 180; °F
